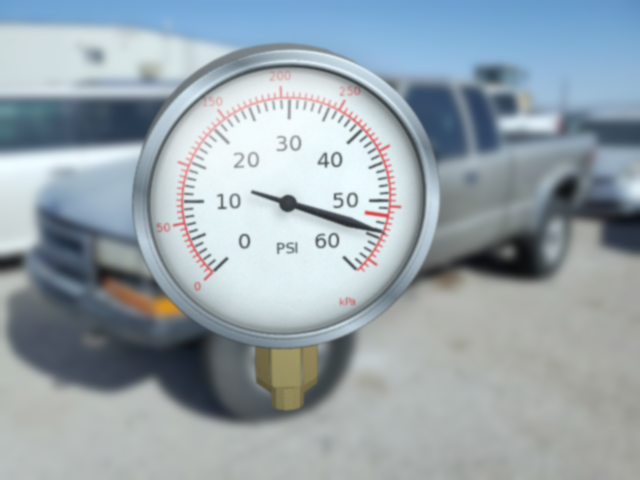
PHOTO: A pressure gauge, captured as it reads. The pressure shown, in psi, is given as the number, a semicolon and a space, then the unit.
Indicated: 54; psi
